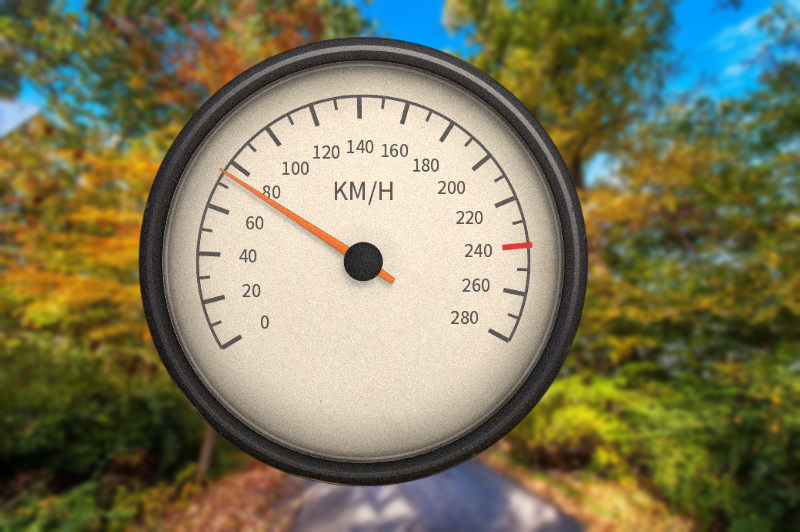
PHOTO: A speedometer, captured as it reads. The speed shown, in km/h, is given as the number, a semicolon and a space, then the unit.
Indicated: 75; km/h
